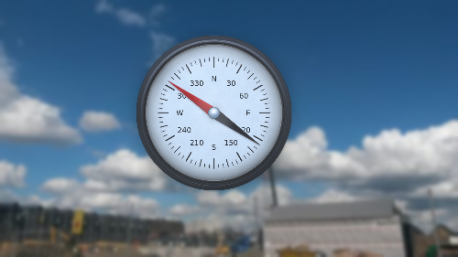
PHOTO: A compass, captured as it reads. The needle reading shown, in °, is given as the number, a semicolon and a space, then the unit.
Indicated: 305; °
